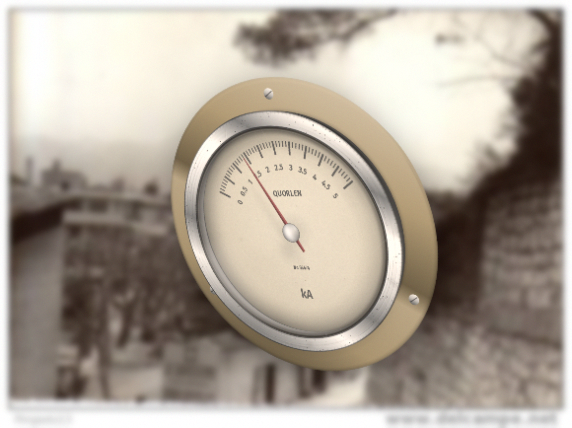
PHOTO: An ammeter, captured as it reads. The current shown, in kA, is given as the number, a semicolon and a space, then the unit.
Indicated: 1.5; kA
